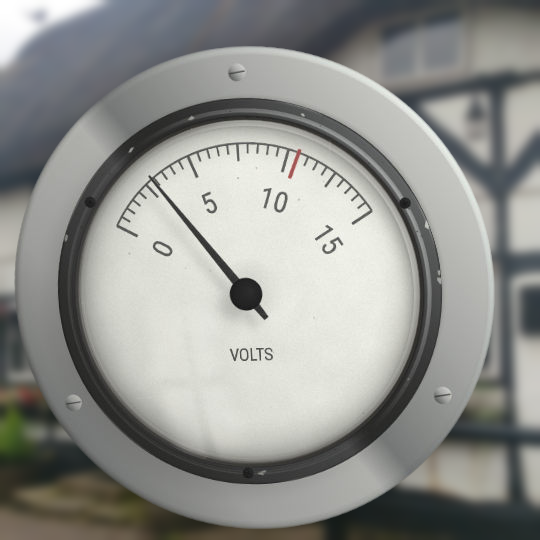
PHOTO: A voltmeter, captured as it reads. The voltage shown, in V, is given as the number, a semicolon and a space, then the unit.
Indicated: 3; V
